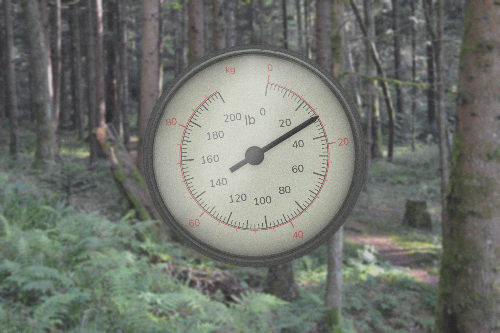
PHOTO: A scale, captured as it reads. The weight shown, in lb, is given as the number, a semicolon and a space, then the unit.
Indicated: 30; lb
